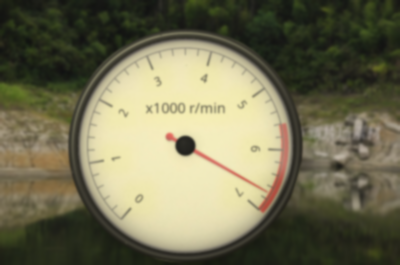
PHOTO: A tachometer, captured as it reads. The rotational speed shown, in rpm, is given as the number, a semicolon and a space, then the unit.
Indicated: 6700; rpm
